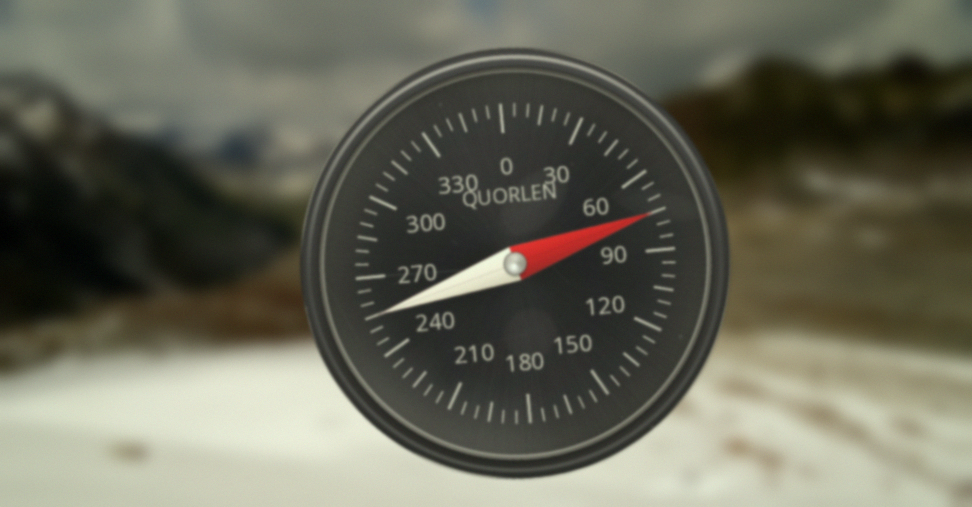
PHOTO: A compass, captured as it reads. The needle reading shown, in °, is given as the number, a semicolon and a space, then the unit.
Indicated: 75; °
